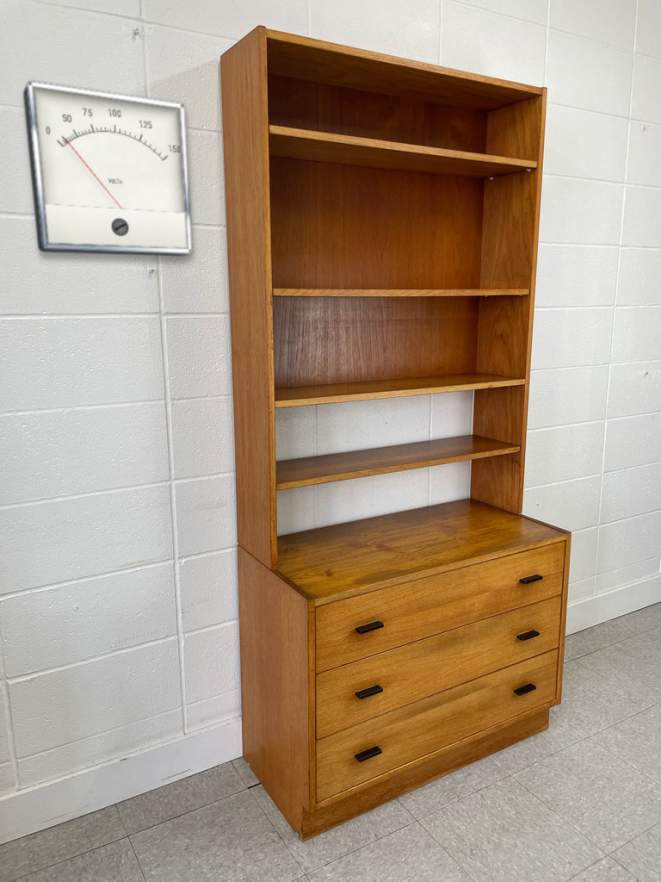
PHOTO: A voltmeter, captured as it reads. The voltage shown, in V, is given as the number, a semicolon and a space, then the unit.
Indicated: 25; V
